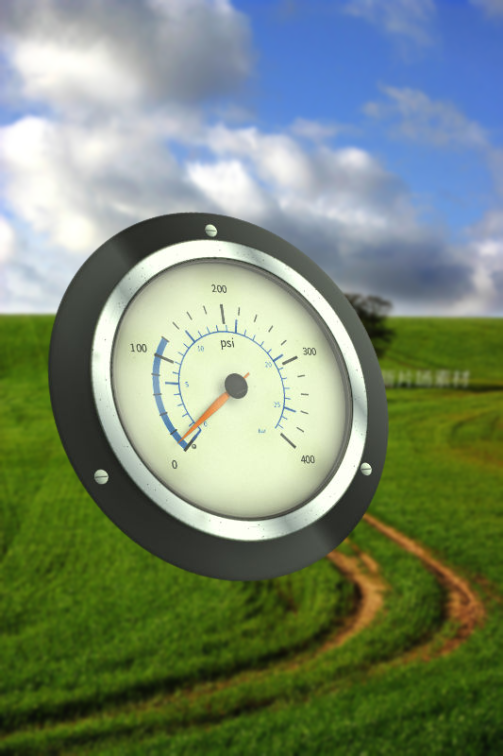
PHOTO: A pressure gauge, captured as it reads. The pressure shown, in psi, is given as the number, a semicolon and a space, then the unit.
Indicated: 10; psi
